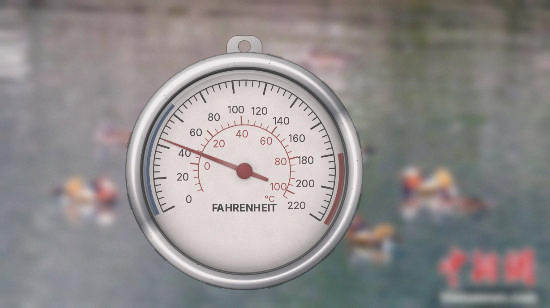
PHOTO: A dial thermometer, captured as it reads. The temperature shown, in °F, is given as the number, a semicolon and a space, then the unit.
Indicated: 44; °F
